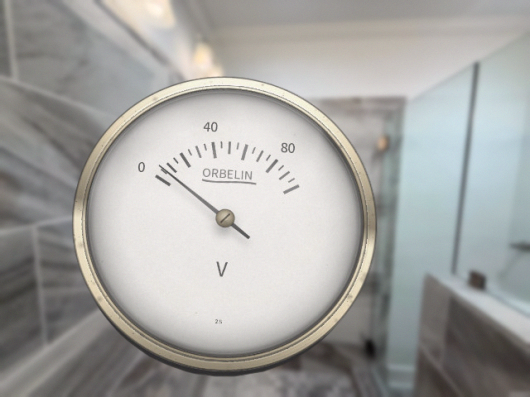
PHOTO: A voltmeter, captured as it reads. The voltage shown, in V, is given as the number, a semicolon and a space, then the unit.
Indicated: 5; V
